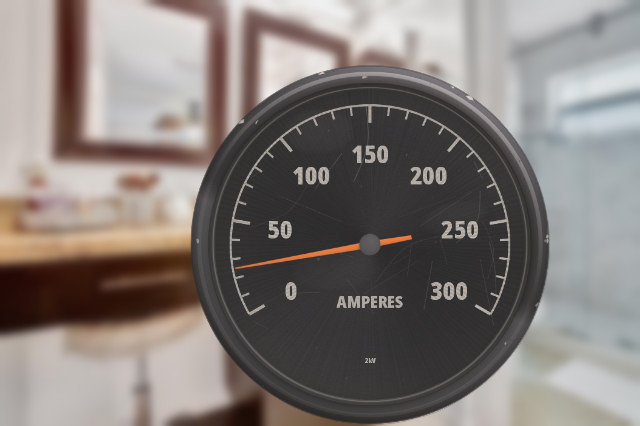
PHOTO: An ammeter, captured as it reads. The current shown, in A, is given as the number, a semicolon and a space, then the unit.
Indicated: 25; A
